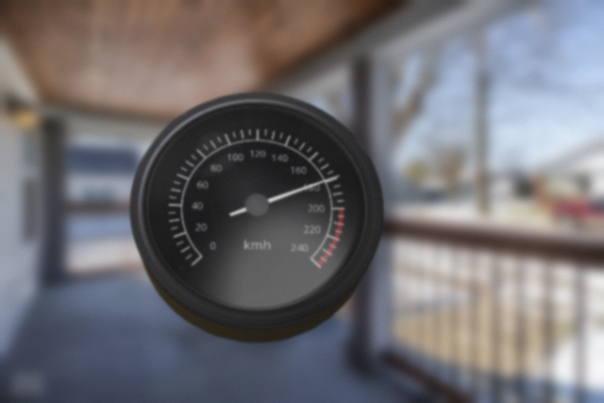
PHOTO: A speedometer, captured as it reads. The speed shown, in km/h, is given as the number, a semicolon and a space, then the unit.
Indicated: 180; km/h
